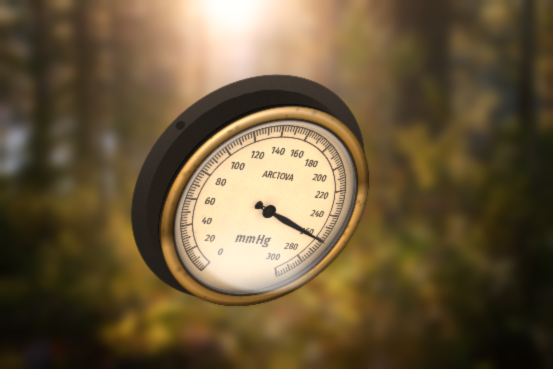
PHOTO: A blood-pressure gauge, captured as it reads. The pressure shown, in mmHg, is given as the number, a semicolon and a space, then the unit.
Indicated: 260; mmHg
